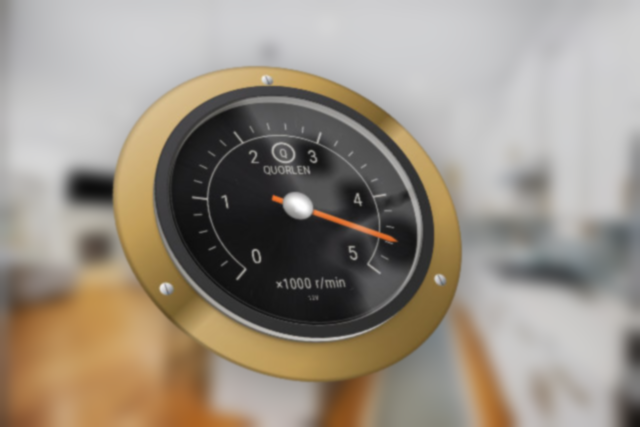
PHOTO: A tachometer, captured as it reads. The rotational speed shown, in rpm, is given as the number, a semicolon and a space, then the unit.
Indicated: 4600; rpm
